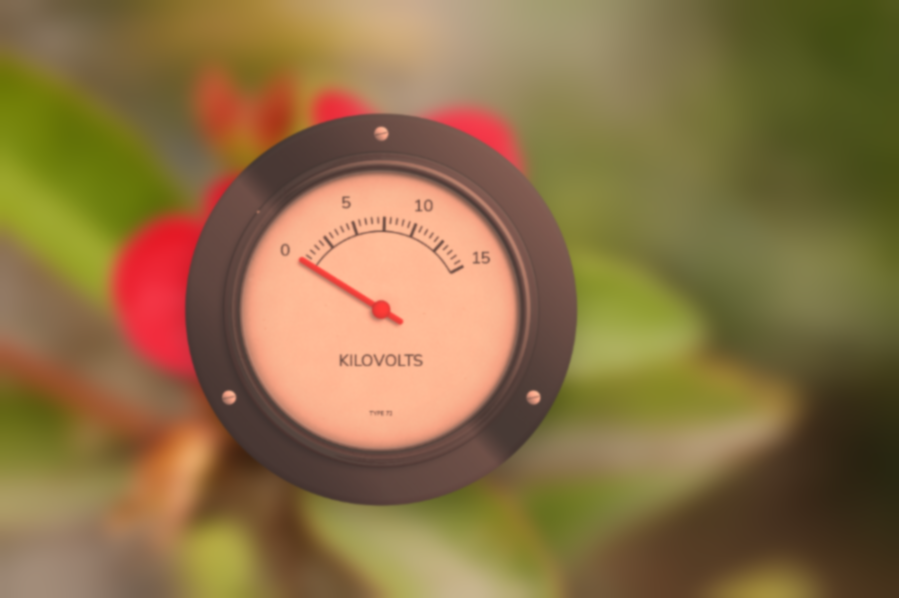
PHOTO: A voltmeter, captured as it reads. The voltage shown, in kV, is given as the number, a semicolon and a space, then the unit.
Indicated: 0; kV
